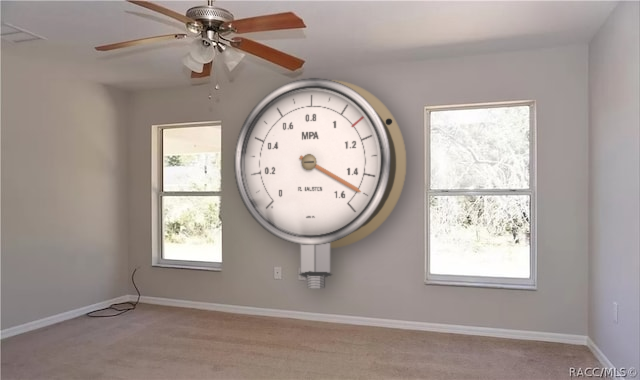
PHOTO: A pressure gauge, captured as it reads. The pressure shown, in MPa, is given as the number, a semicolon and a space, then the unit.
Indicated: 1.5; MPa
